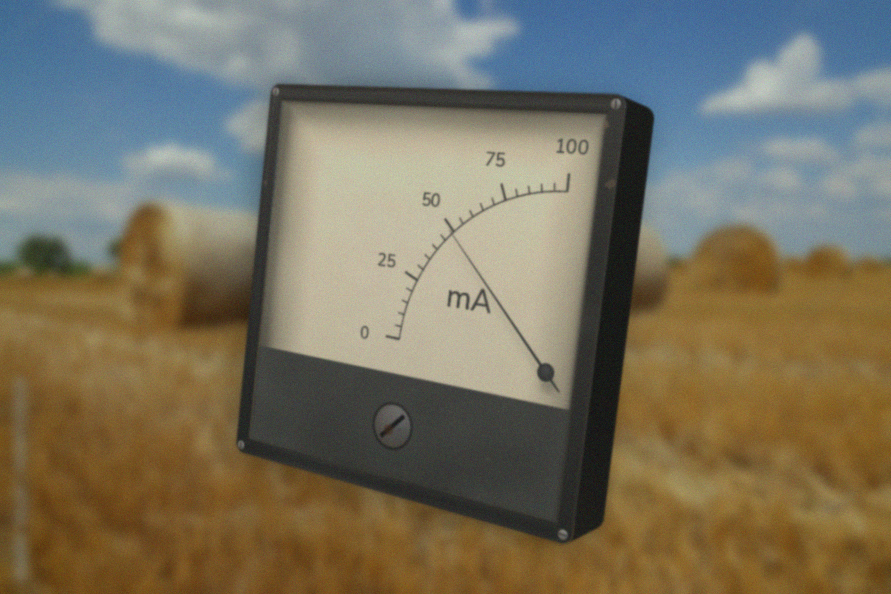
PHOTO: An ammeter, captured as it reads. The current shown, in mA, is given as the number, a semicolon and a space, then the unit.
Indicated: 50; mA
